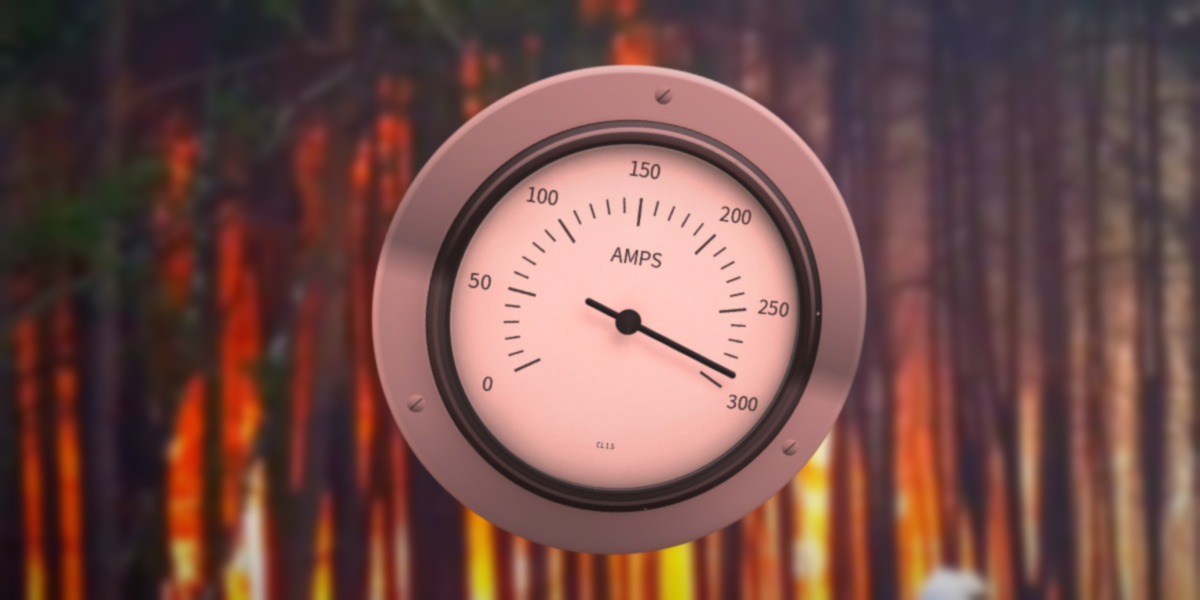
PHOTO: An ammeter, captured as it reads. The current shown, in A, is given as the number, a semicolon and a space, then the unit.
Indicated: 290; A
